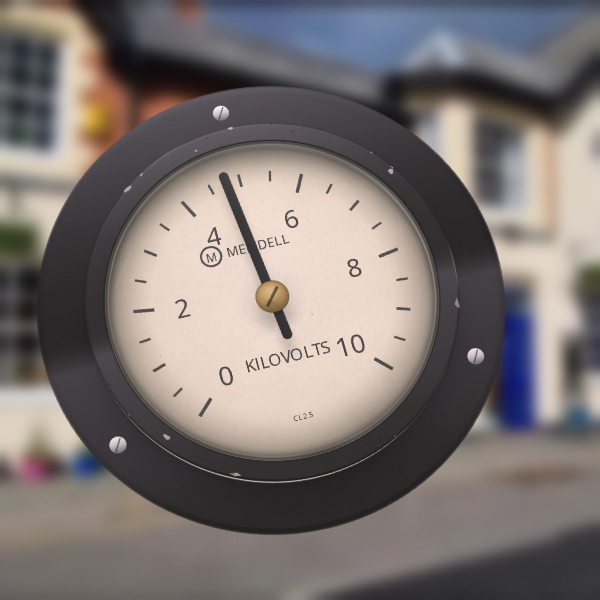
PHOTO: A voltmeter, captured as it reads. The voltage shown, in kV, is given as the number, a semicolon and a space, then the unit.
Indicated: 4.75; kV
